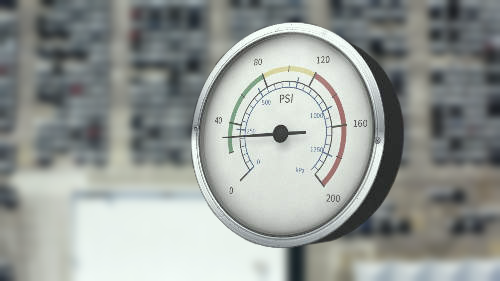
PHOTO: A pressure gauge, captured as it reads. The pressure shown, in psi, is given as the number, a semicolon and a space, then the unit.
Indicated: 30; psi
